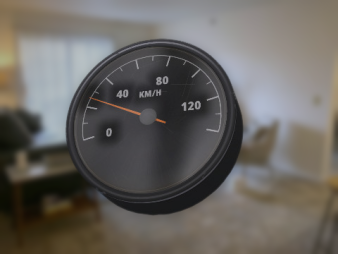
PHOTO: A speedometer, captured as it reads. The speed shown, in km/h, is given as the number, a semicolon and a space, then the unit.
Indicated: 25; km/h
